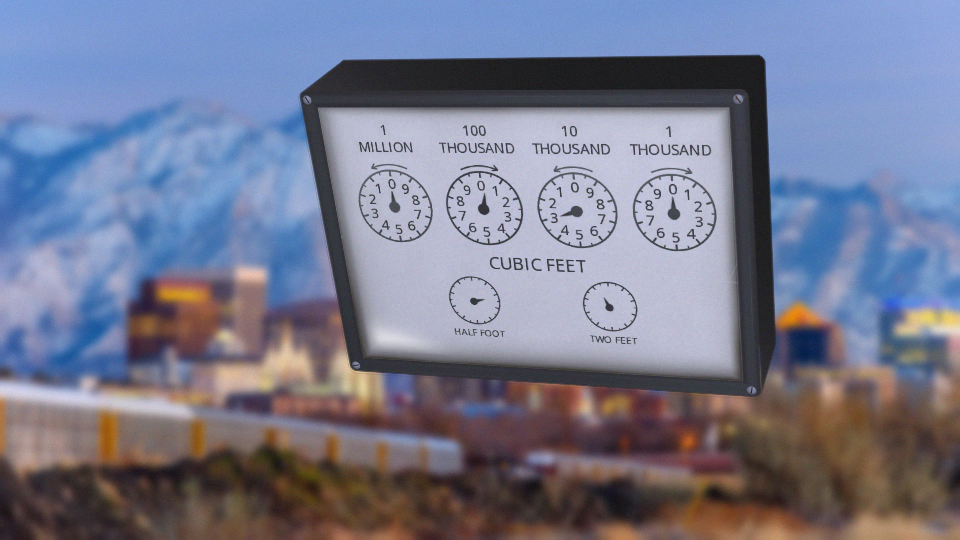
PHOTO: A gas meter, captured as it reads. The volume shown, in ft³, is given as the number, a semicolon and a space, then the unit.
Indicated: 3000; ft³
